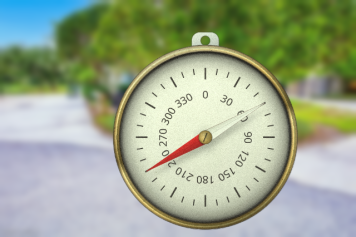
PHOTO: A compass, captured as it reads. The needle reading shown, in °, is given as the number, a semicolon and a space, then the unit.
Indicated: 240; °
